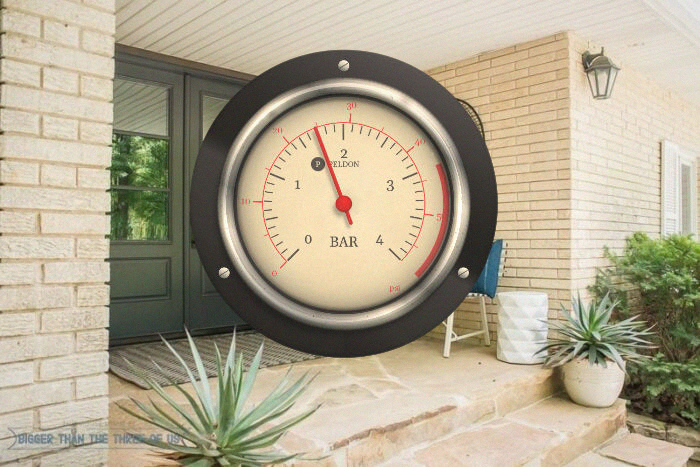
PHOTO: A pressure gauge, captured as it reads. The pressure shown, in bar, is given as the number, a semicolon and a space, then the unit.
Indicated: 1.7; bar
